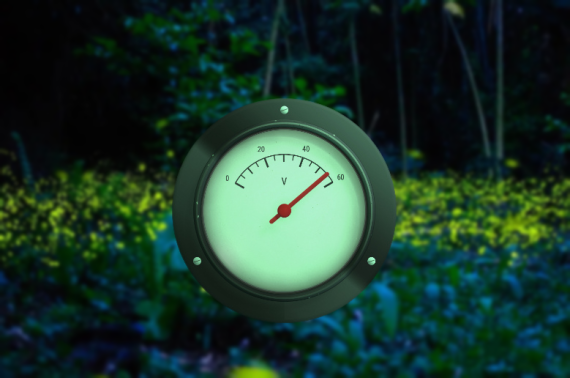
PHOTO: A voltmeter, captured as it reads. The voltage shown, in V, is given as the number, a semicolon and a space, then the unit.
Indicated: 55; V
